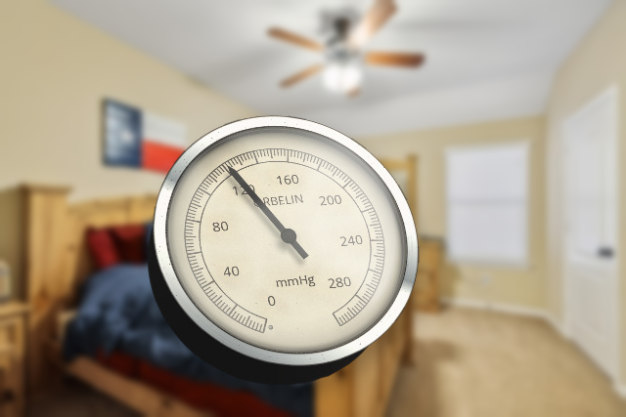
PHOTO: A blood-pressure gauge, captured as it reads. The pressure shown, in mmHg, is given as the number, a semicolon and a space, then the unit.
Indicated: 120; mmHg
